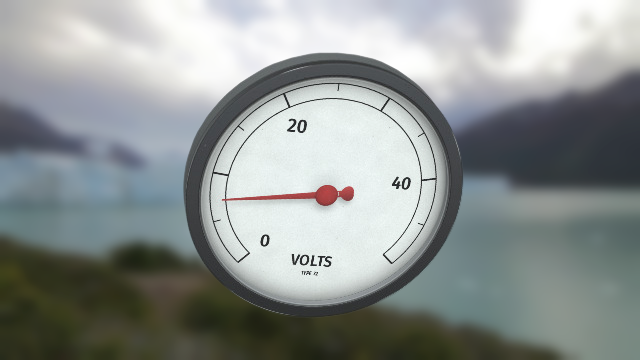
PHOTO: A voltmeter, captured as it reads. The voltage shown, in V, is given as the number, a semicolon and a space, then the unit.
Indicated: 7.5; V
